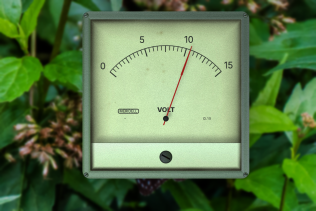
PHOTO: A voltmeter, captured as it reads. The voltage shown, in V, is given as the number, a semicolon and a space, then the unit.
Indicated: 10.5; V
